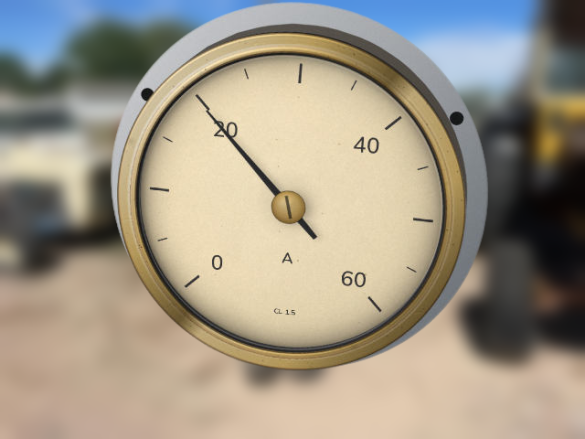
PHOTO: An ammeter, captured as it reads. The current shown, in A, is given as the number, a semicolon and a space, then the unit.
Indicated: 20; A
